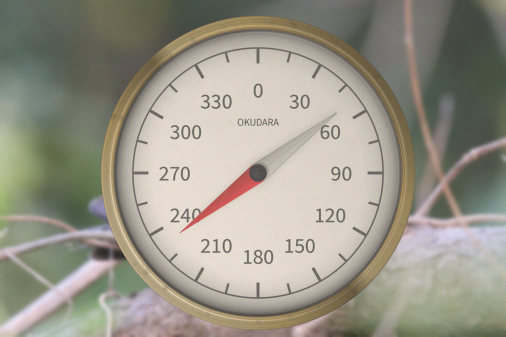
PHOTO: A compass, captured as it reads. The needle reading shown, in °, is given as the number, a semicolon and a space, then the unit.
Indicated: 232.5; °
